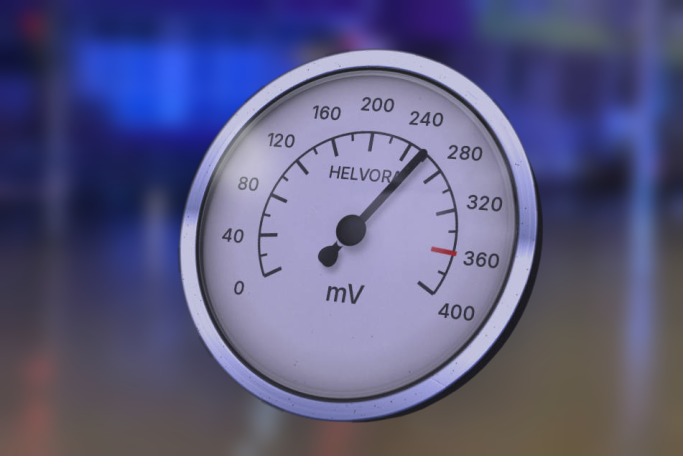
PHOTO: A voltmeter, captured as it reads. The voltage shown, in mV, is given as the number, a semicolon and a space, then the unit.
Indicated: 260; mV
